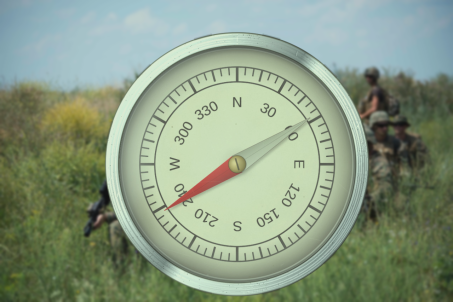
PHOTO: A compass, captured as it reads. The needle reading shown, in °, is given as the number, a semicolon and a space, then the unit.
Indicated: 237.5; °
